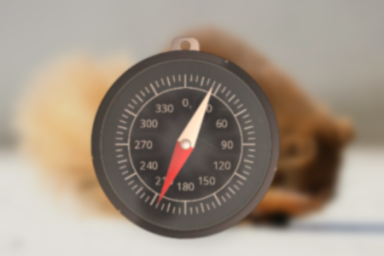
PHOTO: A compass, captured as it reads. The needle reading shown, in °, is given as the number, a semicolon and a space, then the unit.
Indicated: 205; °
